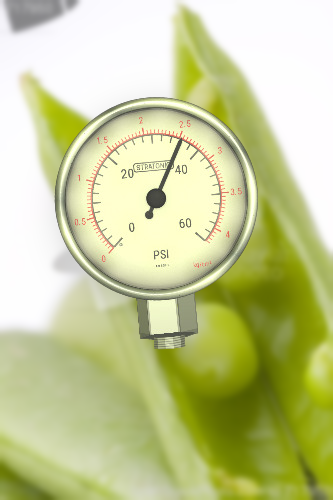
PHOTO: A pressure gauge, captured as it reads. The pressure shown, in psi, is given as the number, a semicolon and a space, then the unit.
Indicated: 36; psi
